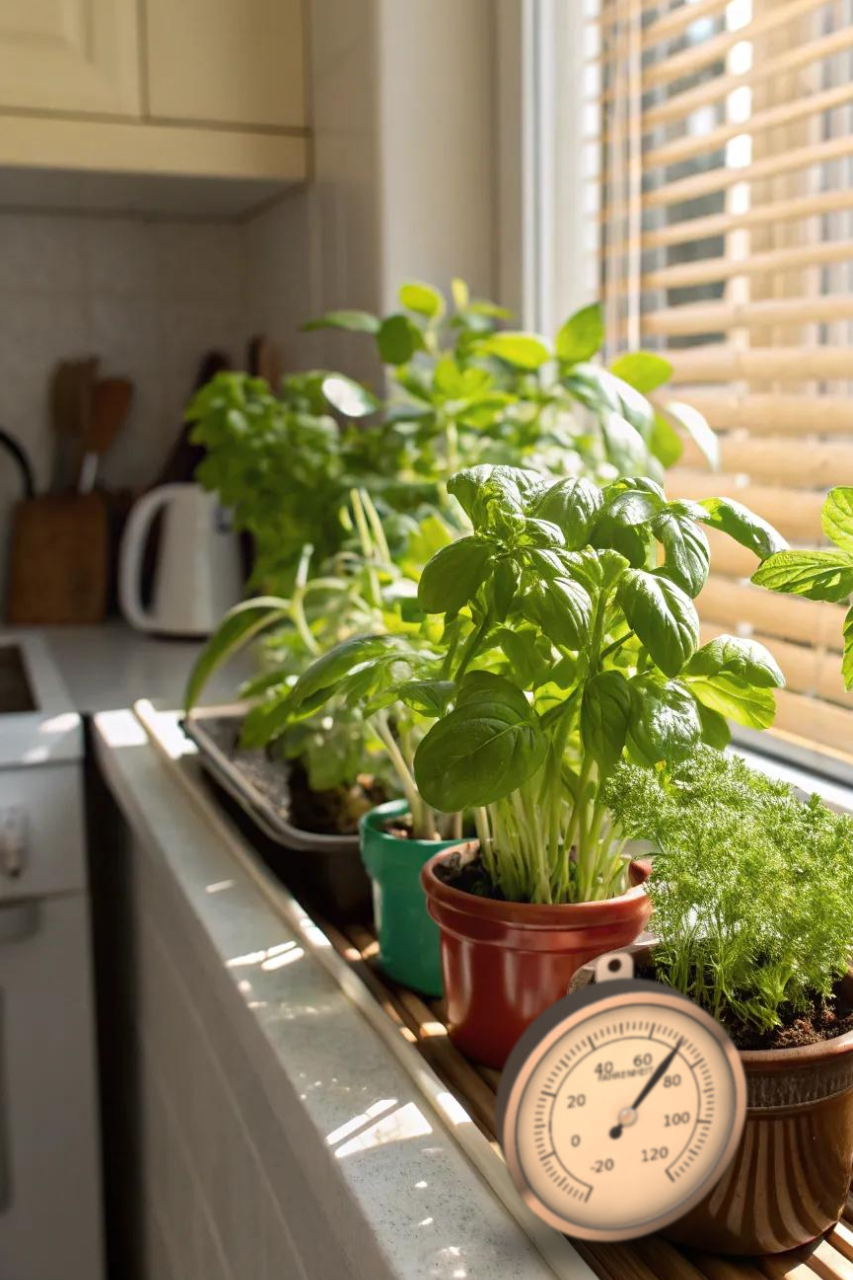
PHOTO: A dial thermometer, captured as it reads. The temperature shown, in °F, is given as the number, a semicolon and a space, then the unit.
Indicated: 70; °F
